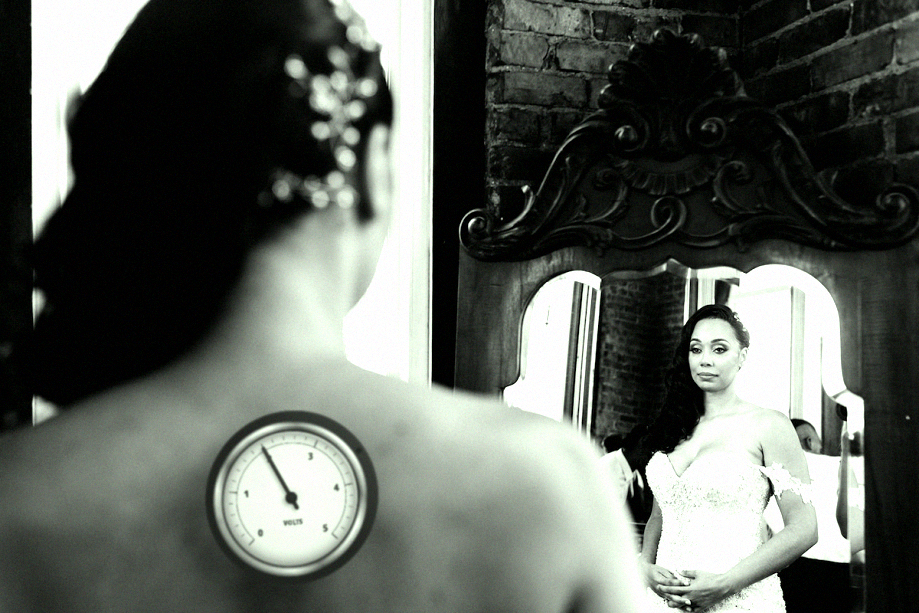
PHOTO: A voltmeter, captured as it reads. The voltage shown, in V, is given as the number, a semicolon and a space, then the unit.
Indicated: 2; V
